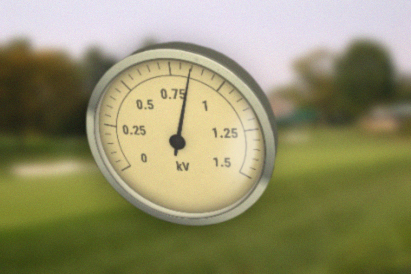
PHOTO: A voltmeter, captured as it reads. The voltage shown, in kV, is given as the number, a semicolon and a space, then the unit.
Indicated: 0.85; kV
